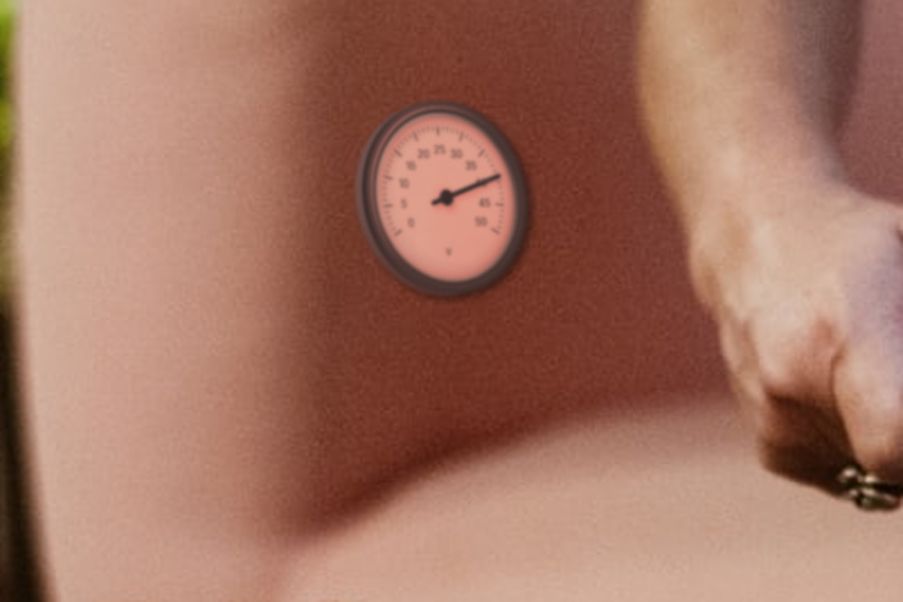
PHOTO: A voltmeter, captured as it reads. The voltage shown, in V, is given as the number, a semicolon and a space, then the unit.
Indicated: 40; V
